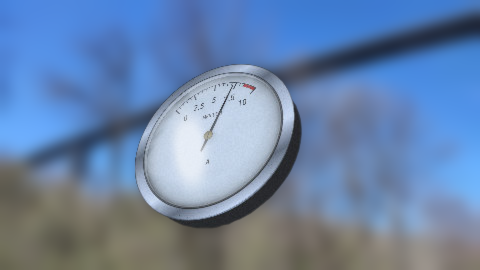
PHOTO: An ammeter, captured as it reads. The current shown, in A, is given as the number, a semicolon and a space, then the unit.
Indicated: 7.5; A
